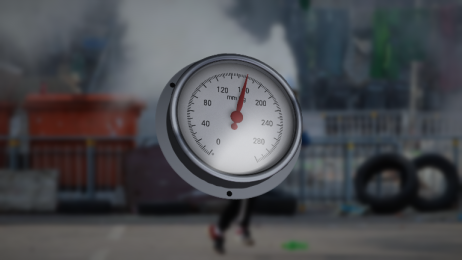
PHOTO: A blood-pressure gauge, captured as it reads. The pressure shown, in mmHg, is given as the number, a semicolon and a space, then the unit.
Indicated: 160; mmHg
